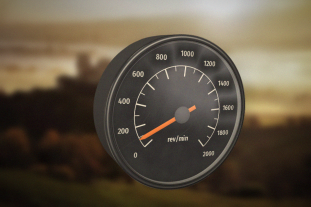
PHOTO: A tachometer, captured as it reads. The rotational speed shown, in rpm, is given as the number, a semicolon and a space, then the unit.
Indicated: 100; rpm
